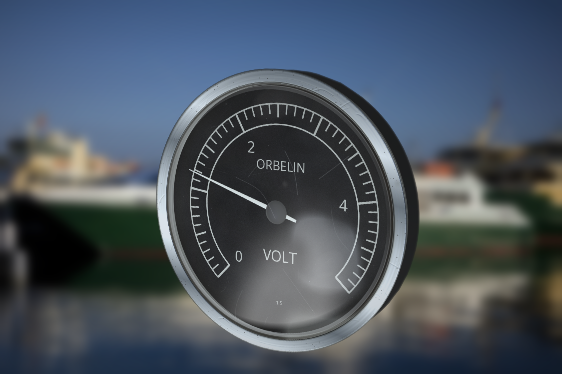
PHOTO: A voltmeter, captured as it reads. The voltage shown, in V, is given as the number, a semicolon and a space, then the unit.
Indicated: 1.2; V
